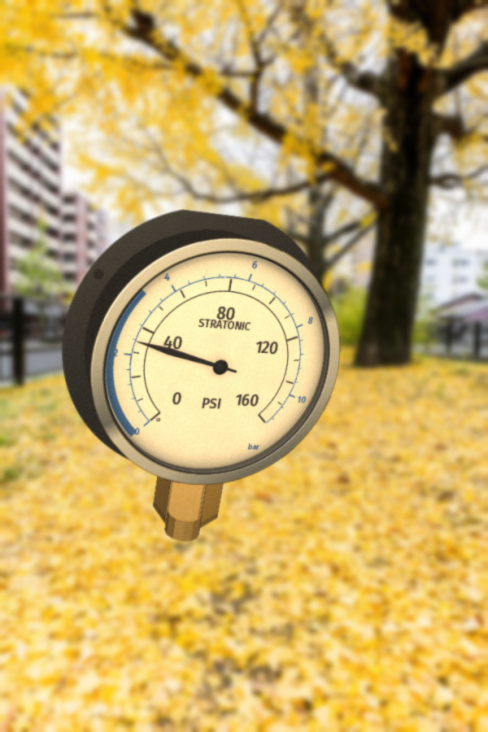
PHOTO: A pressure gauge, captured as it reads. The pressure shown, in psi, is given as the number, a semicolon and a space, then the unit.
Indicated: 35; psi
